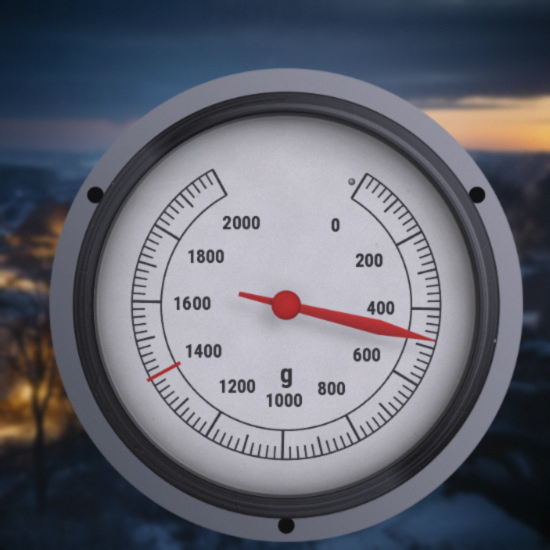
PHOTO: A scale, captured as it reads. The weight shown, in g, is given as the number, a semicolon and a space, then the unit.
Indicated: 480; g
